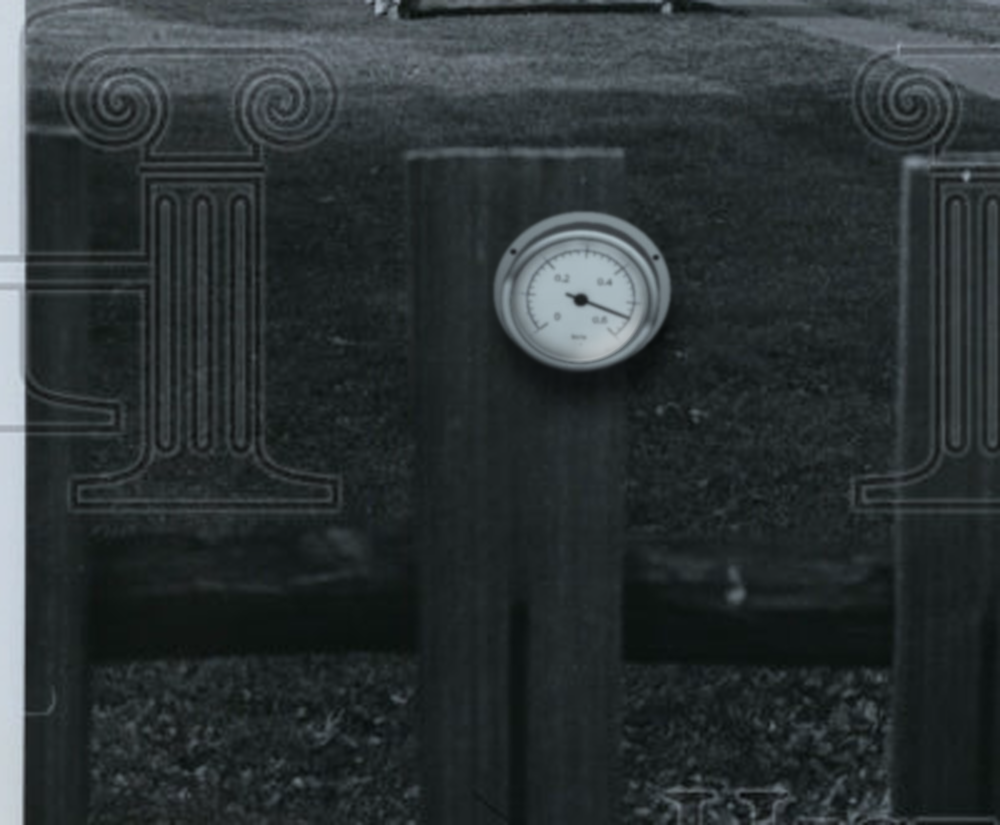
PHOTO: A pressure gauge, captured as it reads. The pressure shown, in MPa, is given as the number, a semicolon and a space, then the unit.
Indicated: 0.54; MPa
